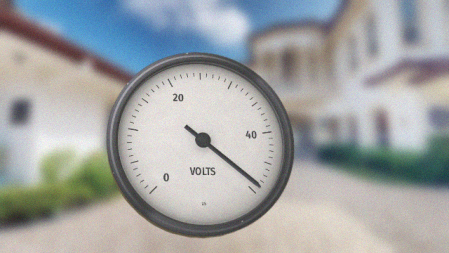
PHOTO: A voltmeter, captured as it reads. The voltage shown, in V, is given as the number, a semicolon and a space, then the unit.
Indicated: 49; V
